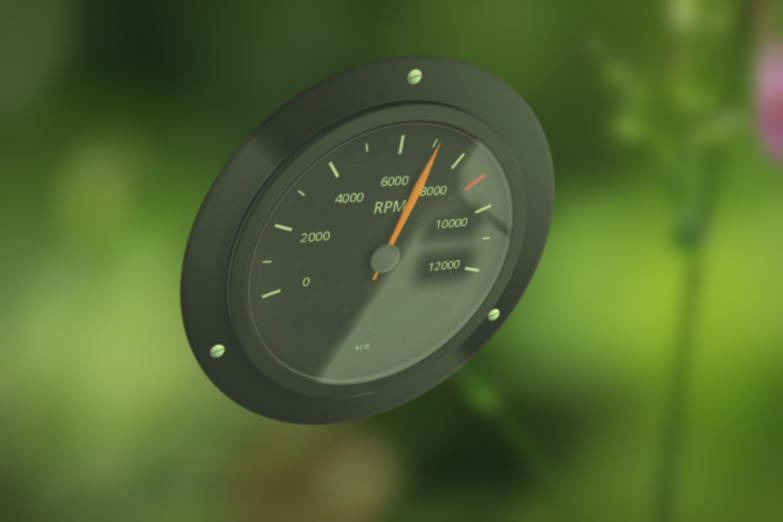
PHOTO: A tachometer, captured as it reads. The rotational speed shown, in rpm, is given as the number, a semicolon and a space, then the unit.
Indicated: 7000; rpm
